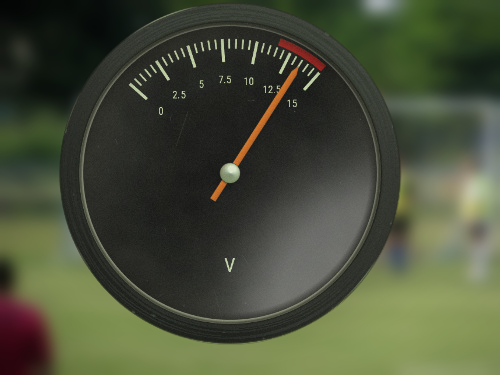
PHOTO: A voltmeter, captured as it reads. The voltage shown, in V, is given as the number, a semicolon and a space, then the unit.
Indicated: 13.5; V
